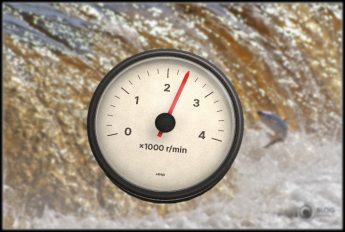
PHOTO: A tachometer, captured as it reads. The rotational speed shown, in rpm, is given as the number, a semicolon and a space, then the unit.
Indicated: 2400; rpm
